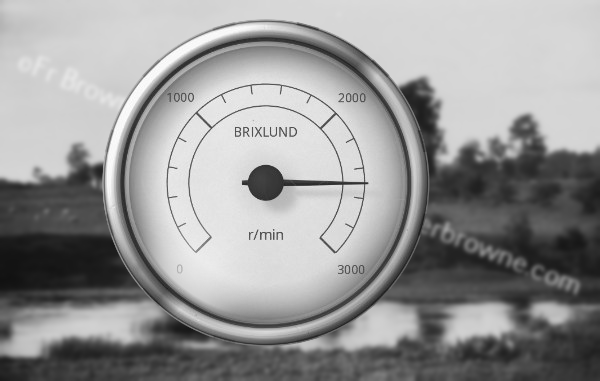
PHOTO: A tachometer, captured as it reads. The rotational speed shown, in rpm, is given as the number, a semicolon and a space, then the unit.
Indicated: 2500; rpm
